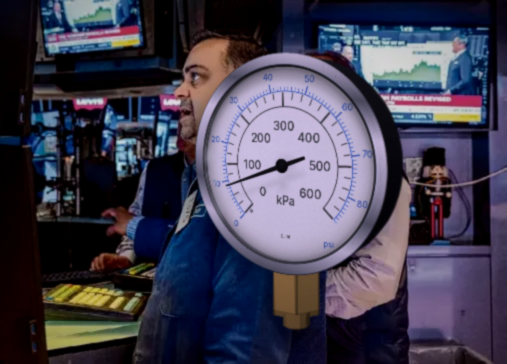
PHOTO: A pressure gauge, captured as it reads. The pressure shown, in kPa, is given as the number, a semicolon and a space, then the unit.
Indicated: 60; kPa
